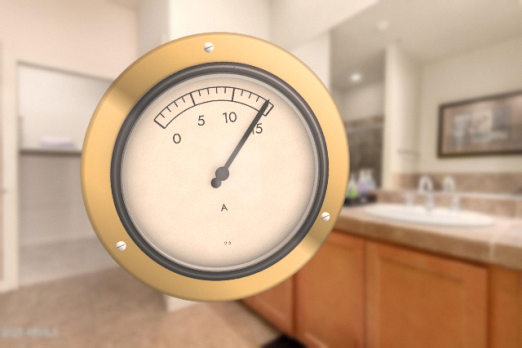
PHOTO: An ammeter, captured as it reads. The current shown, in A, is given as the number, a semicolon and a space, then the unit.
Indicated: 14; A
